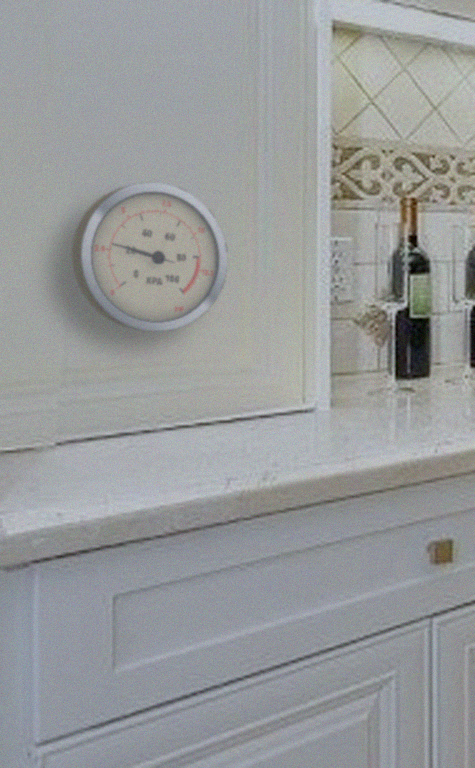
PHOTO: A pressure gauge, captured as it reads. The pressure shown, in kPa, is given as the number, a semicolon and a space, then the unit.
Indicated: 20; kPa
